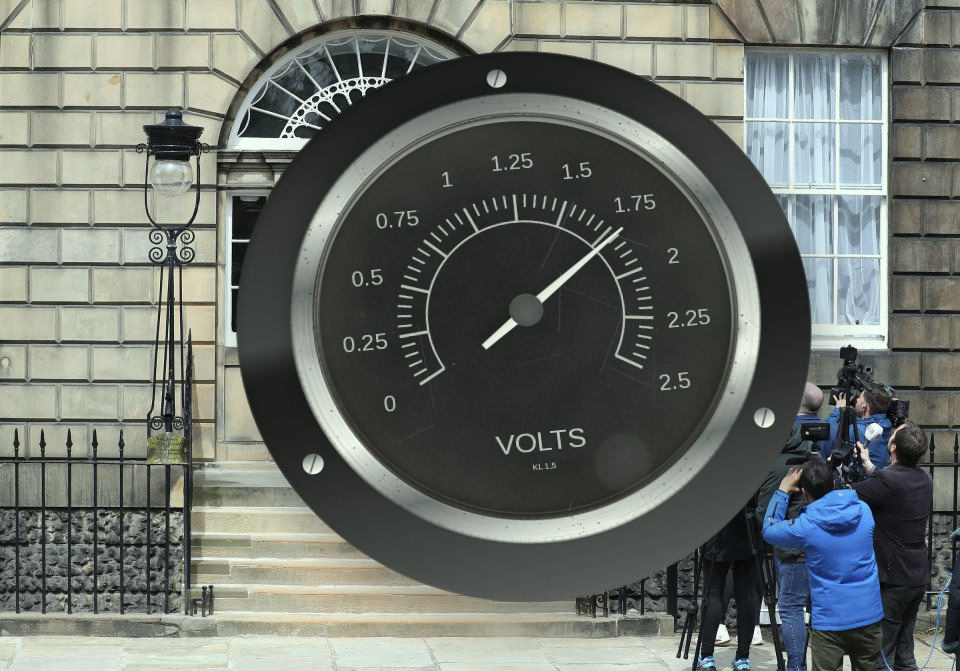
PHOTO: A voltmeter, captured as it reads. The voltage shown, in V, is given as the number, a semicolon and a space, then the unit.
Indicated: 1.8; V
